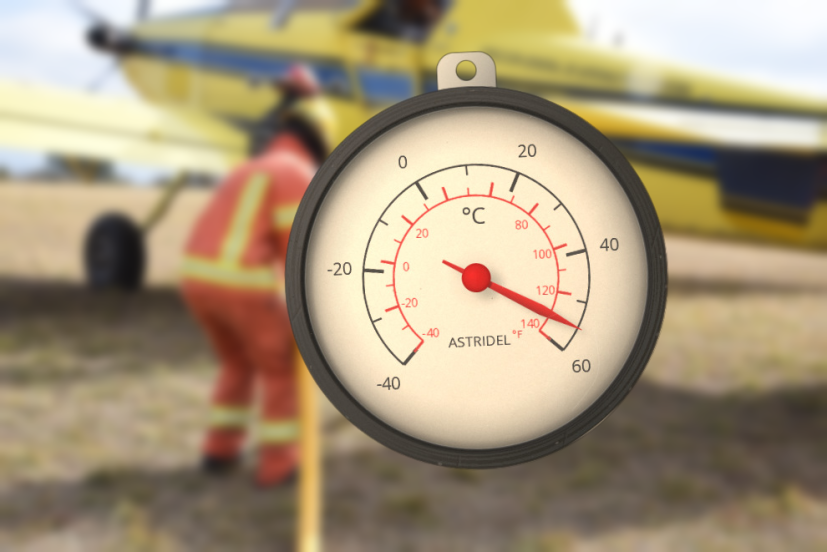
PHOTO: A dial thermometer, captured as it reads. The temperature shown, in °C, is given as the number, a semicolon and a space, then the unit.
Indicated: 55; °C
